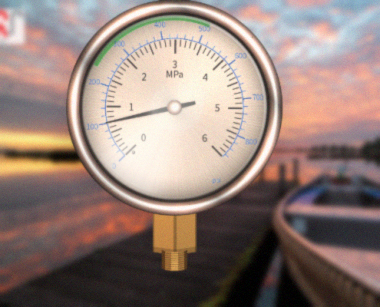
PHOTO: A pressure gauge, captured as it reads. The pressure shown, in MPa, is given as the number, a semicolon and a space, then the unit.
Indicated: 0.7; MPa
